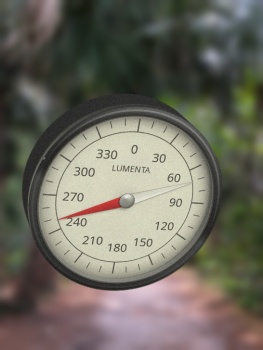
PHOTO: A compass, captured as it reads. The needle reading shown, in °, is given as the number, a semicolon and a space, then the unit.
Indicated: 250; °
